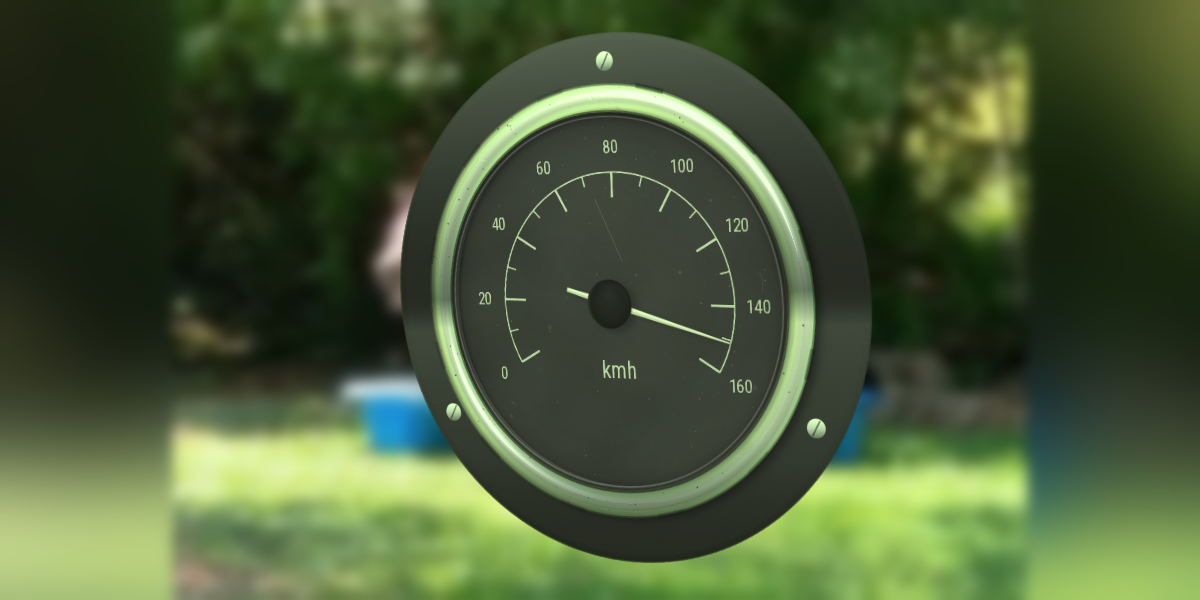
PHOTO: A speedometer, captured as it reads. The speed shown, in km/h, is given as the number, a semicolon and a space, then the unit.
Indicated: 150; km/h
